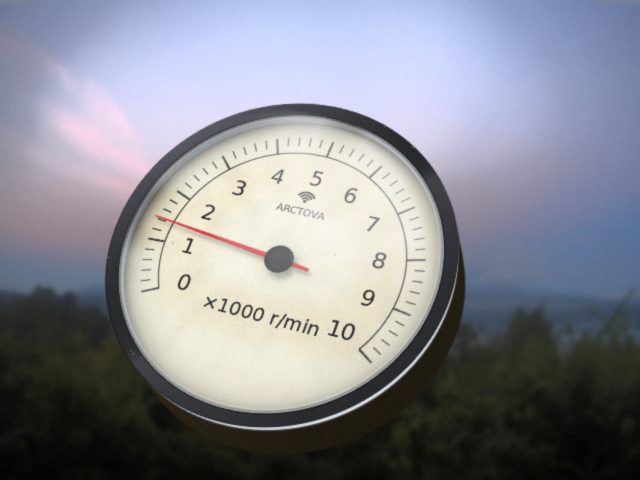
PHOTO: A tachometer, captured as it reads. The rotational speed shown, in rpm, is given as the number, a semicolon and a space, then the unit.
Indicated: 1400; rpm
